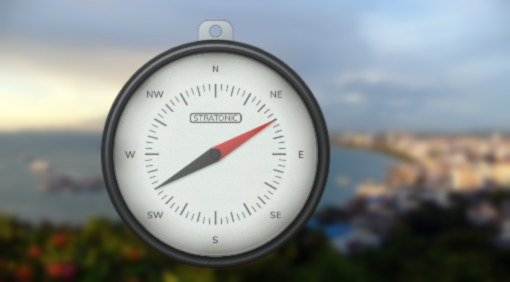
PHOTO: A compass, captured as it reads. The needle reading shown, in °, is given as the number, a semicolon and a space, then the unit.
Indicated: 60; °
